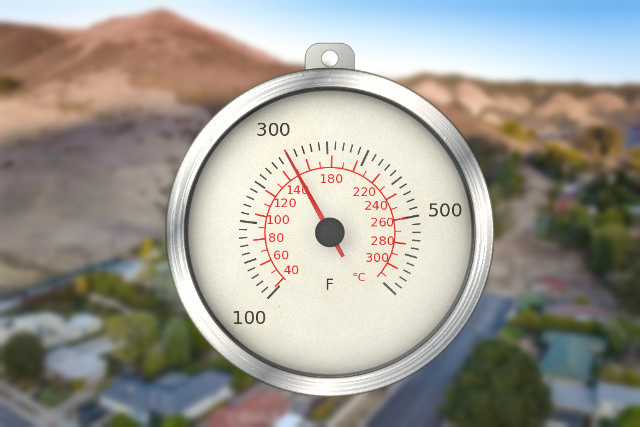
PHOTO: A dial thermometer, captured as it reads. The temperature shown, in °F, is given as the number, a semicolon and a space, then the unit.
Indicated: 300; °F
